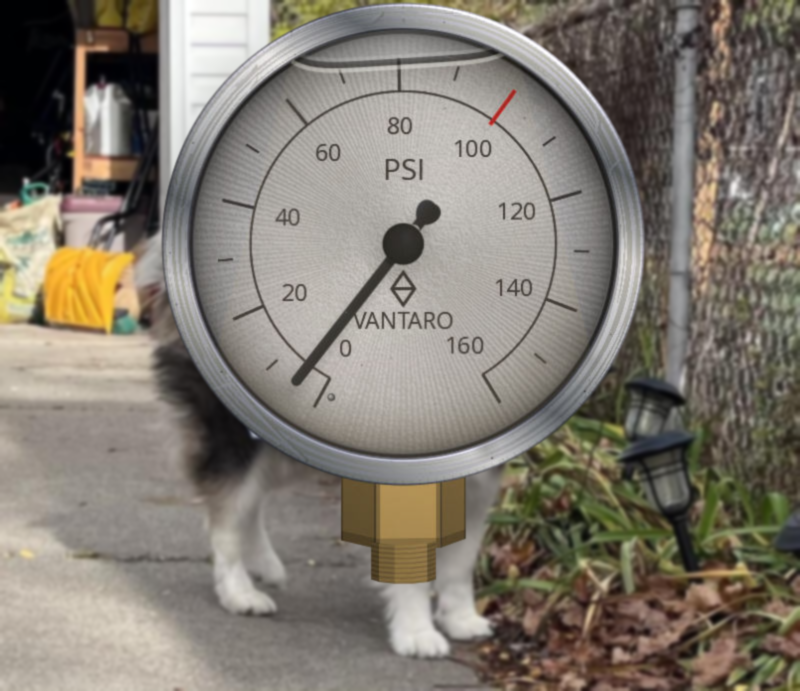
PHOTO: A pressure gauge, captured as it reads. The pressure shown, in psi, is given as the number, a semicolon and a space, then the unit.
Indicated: 5; psi
